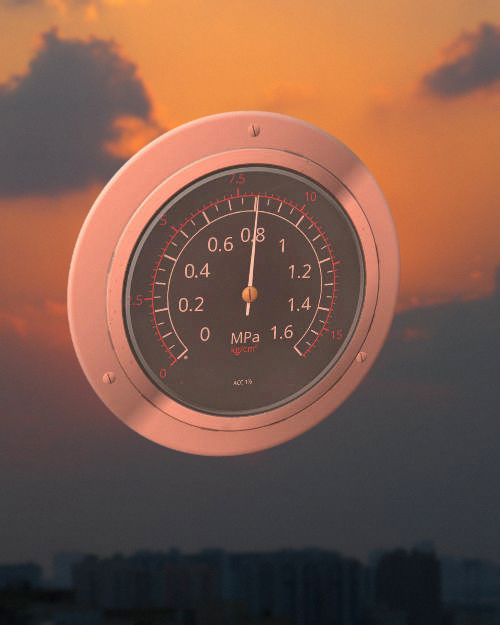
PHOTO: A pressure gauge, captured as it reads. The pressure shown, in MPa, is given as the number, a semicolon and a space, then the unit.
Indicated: 0.8; MPa
